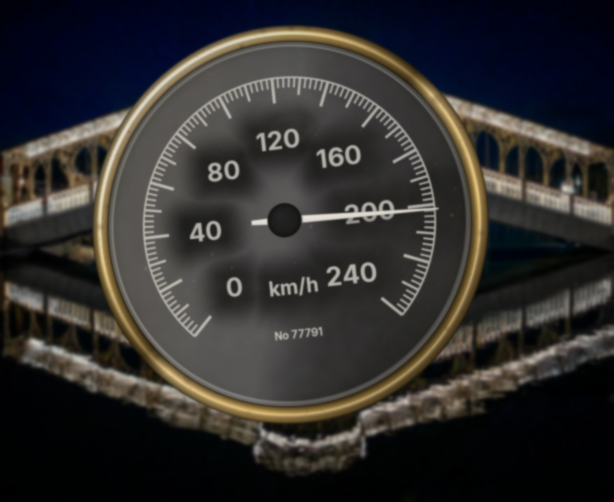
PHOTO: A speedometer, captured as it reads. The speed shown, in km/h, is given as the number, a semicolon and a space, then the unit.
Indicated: 202; km/h
